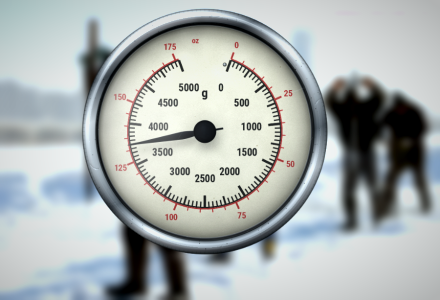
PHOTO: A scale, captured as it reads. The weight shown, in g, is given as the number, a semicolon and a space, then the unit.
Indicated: 3750; g
